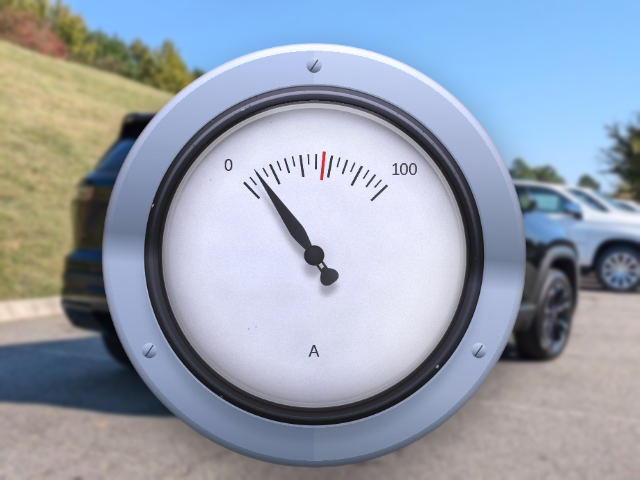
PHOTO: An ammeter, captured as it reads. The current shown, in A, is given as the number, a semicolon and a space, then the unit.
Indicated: 10; A
